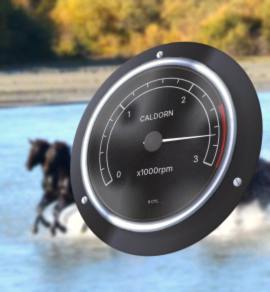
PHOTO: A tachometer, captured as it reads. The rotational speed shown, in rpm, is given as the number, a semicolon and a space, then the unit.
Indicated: 2700; rpm
